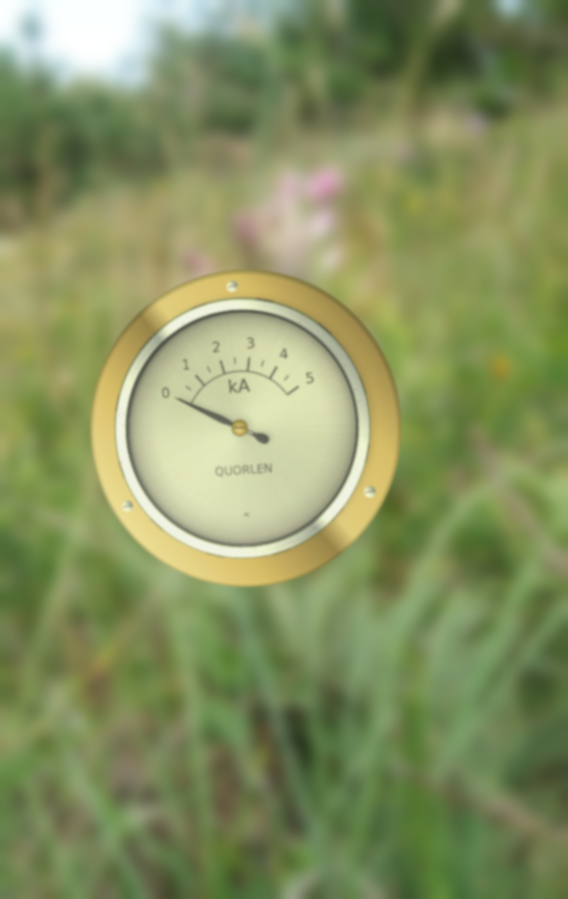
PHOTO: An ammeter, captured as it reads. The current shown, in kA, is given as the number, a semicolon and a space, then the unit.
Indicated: 0; kA
